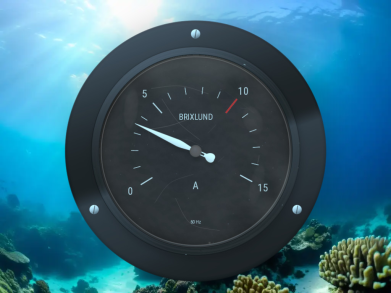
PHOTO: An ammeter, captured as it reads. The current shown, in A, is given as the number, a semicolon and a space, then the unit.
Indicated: 3.5; A
